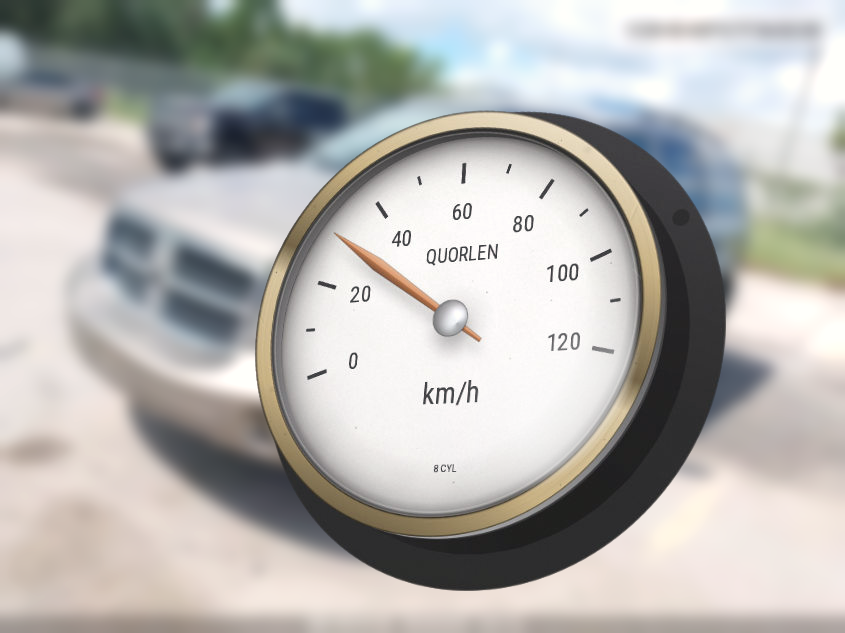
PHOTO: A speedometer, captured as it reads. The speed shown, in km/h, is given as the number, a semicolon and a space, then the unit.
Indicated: 30; km/h
